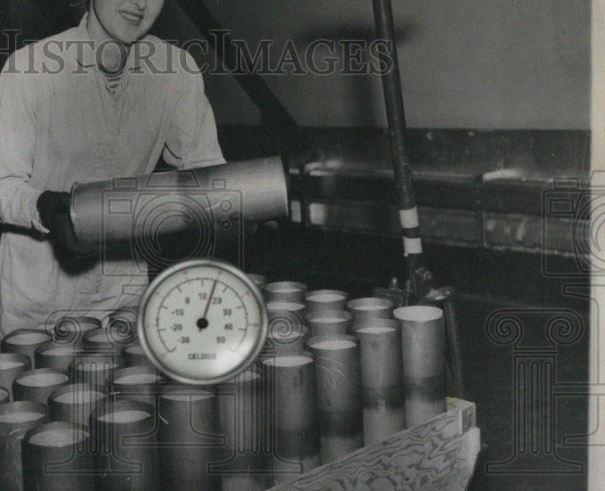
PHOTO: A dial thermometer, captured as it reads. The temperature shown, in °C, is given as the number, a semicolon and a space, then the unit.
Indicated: 15; °C
